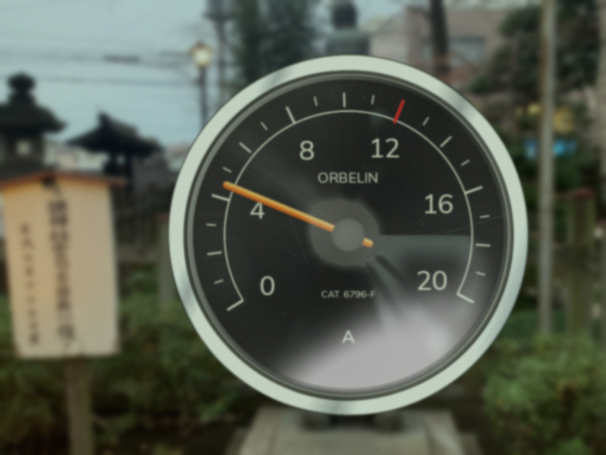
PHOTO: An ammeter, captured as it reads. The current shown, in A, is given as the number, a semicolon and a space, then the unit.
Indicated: 4.5; A
